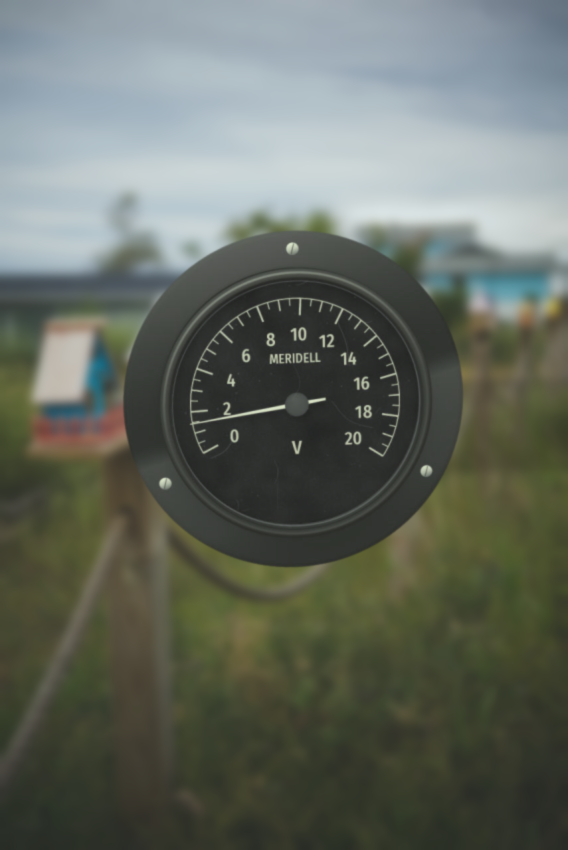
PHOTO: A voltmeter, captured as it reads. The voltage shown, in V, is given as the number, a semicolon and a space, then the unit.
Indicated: 1.5; V
